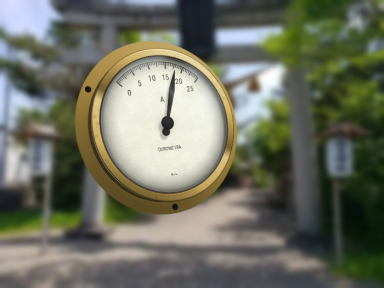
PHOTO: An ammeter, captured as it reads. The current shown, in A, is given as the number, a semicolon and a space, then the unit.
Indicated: 17.5; A
